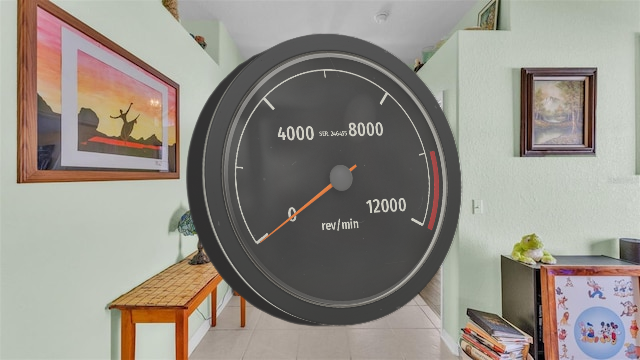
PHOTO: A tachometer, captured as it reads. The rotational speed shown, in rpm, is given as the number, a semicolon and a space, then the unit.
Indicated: 0; rpm
